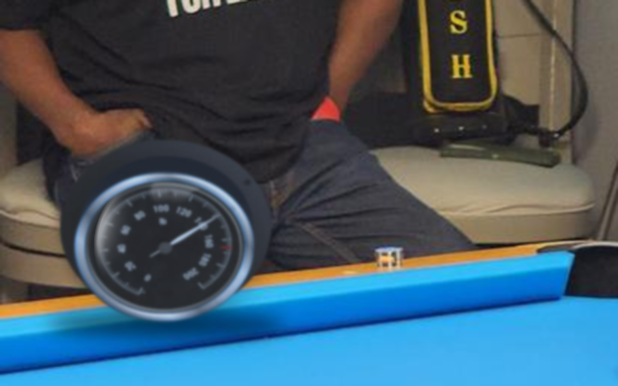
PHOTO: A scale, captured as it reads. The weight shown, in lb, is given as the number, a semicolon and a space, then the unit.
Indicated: 140; lb
